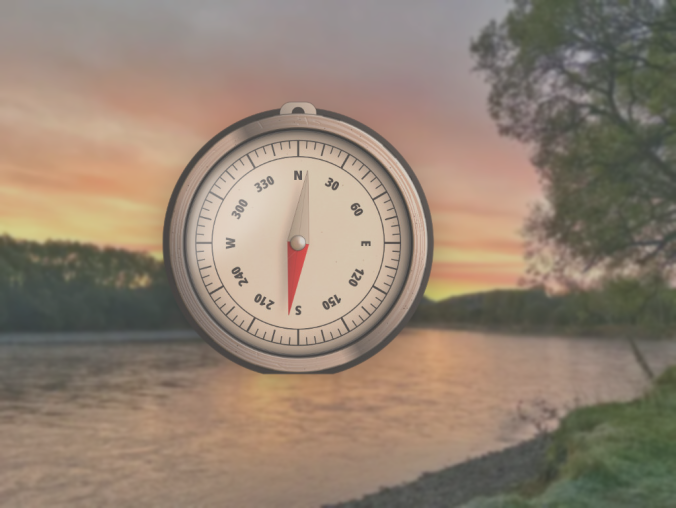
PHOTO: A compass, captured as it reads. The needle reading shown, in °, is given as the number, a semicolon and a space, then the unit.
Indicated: 187.5; °
